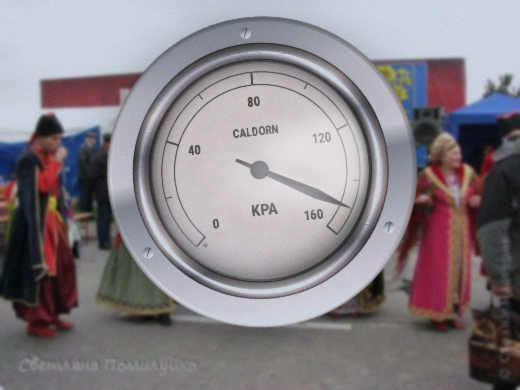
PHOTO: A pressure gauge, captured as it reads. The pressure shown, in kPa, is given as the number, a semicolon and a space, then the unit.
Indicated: 150; kPa
